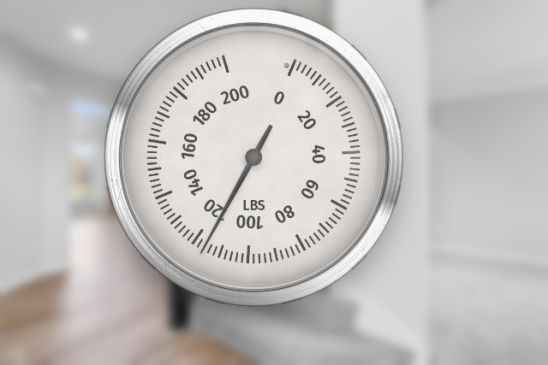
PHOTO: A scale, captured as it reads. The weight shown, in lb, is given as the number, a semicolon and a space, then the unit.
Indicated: 116; lb
